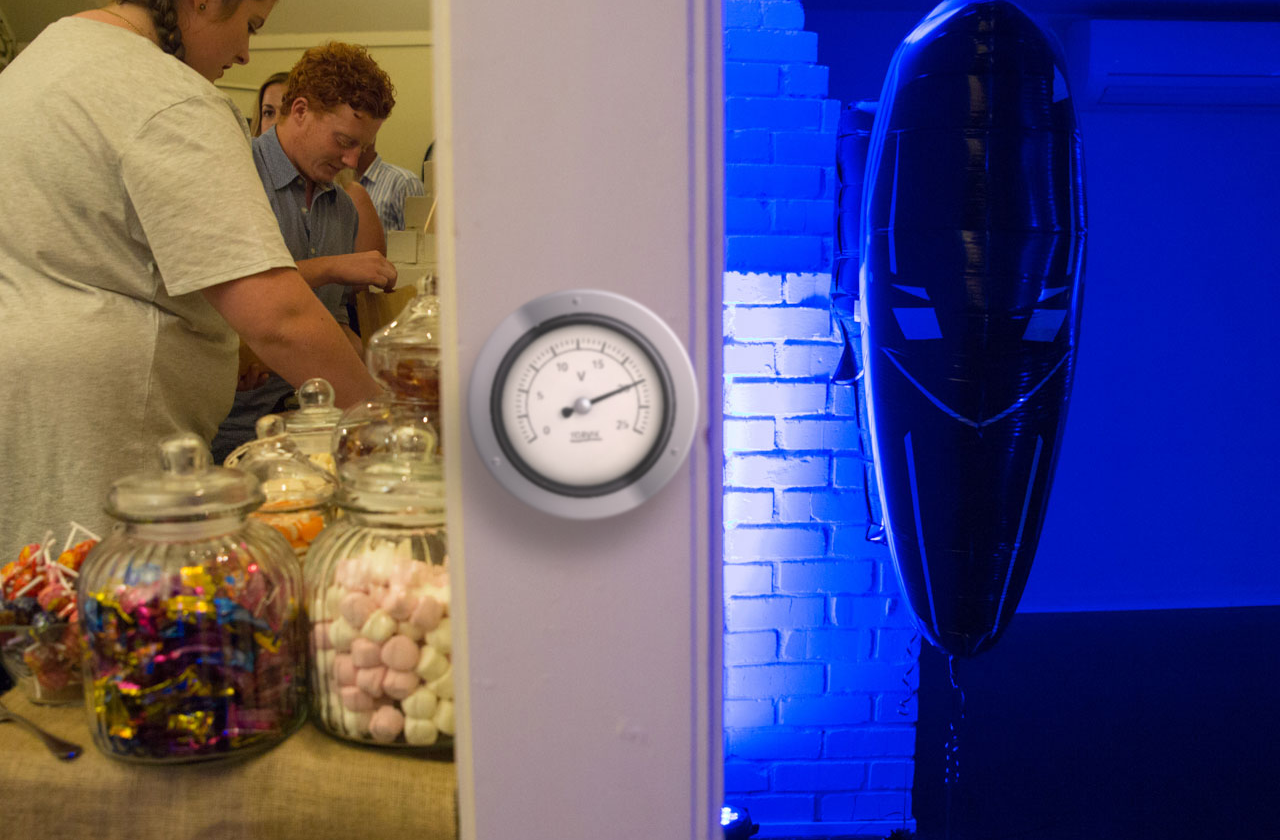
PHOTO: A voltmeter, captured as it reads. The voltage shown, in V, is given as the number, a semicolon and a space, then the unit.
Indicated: 20; V
